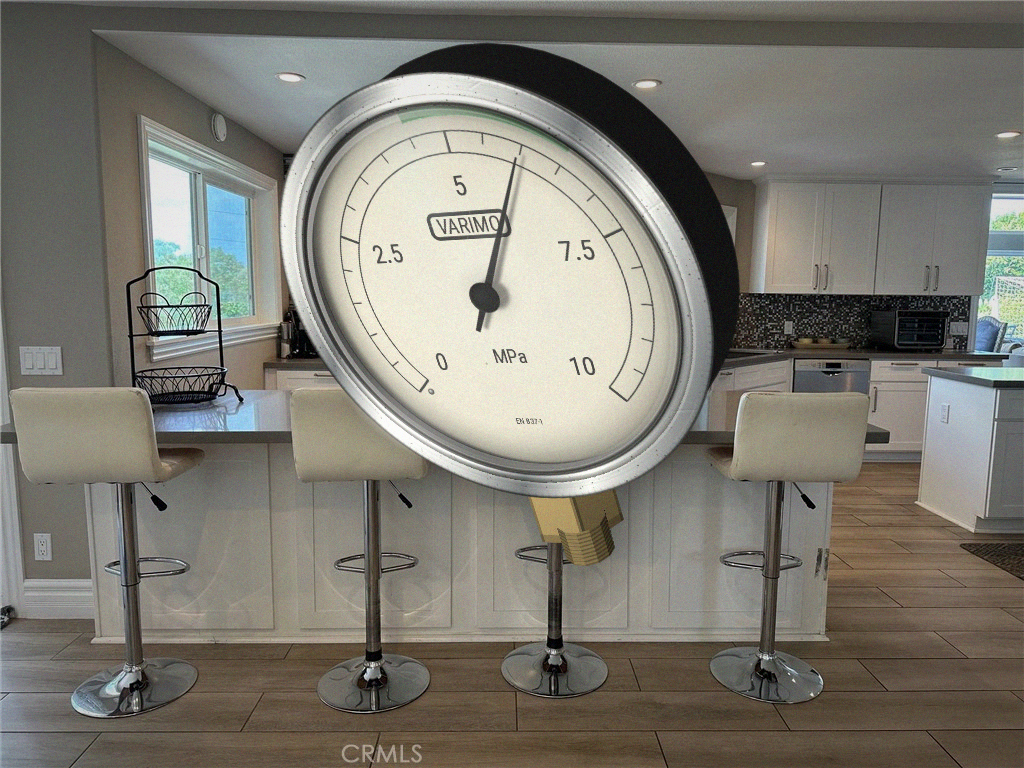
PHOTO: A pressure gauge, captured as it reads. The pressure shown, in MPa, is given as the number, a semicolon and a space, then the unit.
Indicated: 6; MPa
